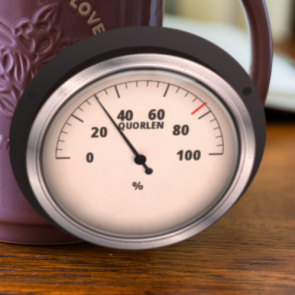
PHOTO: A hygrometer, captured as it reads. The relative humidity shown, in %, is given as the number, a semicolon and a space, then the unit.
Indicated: 32; %
